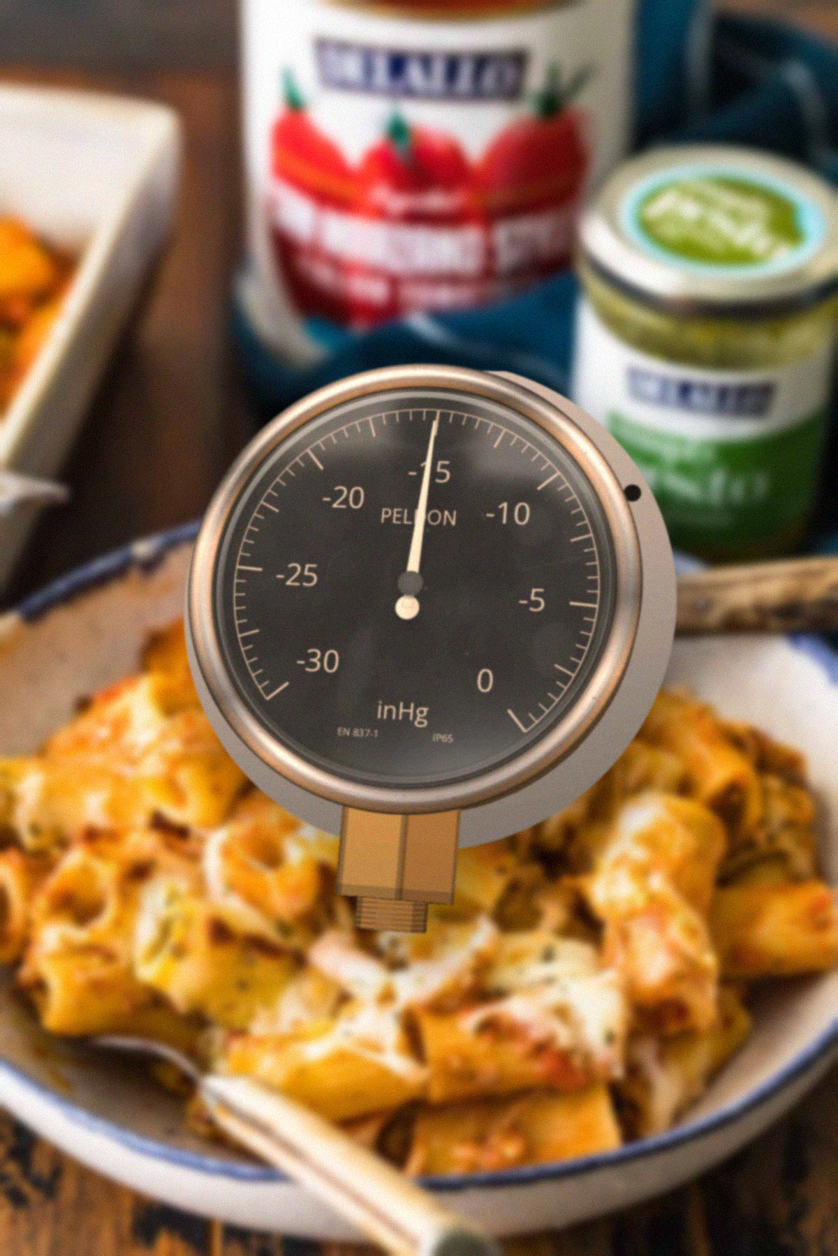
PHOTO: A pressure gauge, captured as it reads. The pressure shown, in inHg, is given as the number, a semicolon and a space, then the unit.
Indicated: -15; inHg
